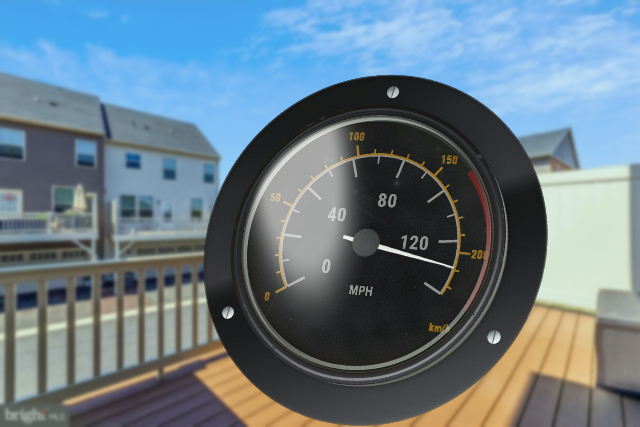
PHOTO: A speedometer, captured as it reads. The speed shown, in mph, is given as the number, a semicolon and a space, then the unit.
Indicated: 130; mph
